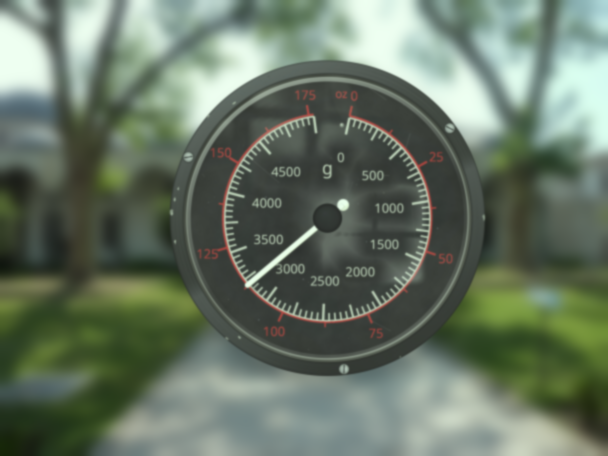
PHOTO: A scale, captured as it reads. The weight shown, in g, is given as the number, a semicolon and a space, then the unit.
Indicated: 3200; g
